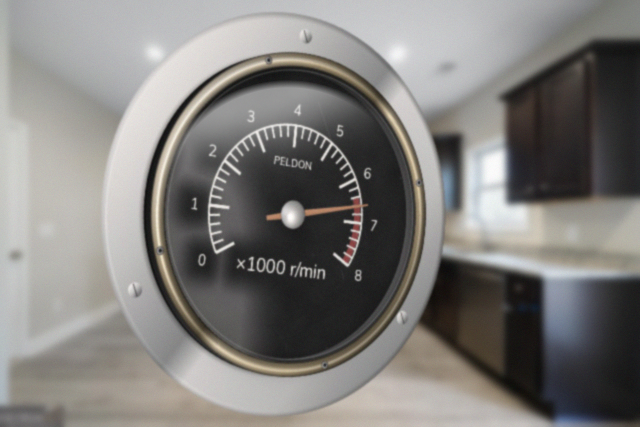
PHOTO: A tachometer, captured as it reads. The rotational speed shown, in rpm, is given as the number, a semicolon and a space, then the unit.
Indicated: 6600; rpm
